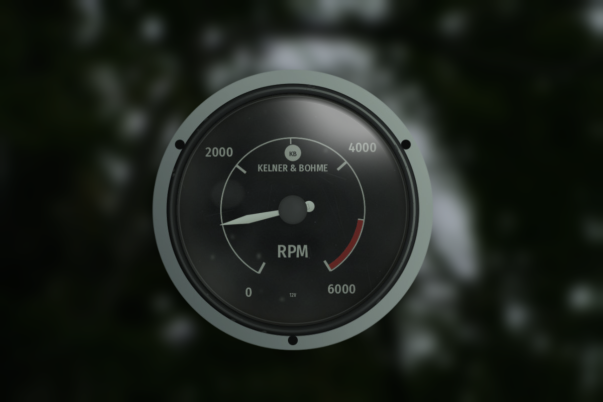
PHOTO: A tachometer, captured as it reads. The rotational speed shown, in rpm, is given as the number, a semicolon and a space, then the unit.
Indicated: 1000; rpm
